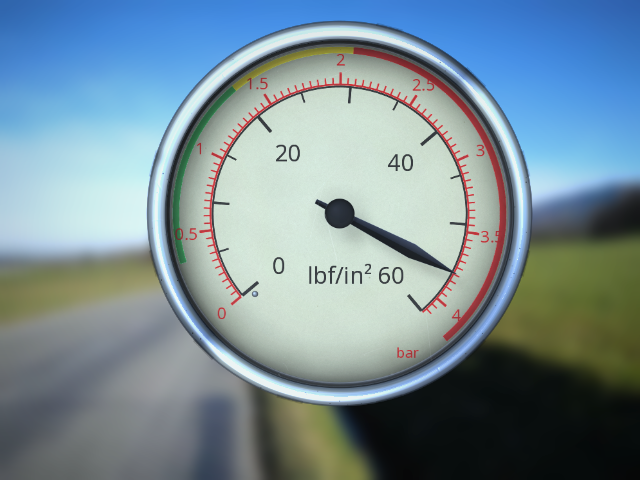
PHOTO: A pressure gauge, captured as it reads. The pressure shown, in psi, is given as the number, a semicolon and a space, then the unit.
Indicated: 55; psi
